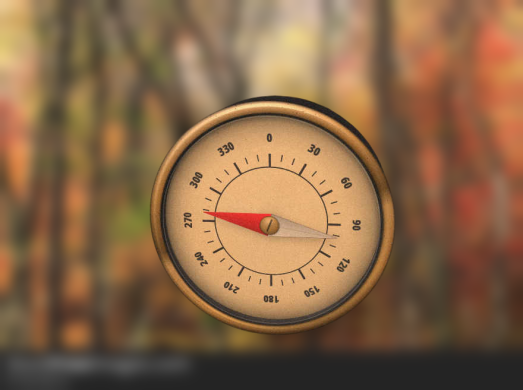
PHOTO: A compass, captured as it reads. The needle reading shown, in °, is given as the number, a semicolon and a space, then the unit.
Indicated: 280; °
